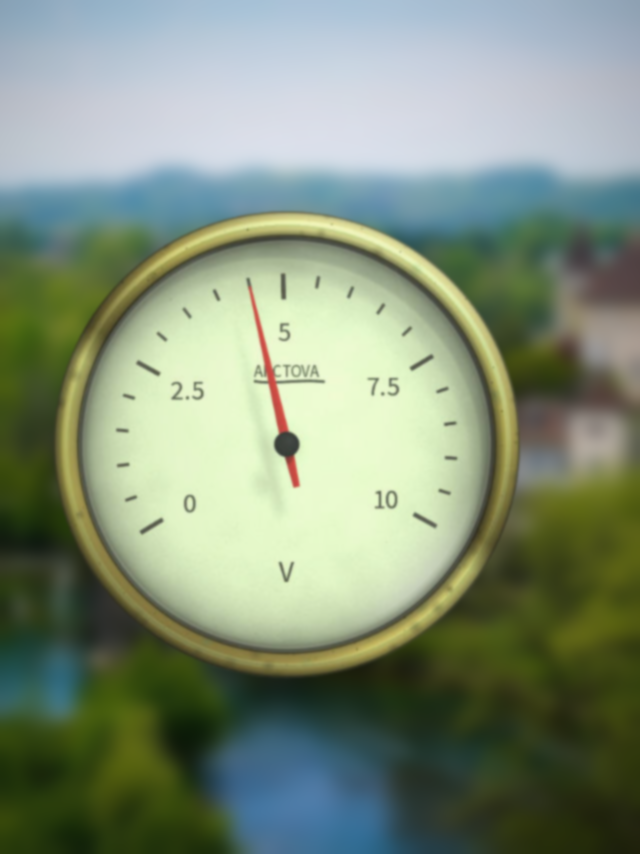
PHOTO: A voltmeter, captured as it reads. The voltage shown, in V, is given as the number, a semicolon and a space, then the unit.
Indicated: 4.5; V
